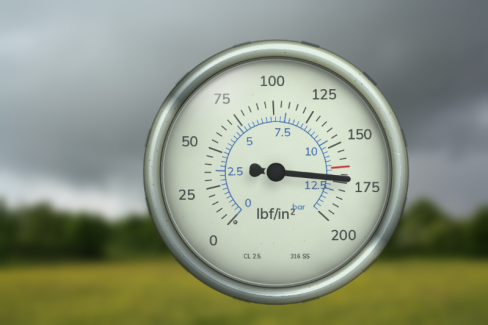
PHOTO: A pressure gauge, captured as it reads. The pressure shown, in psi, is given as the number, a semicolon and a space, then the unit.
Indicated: 172.5; psi
